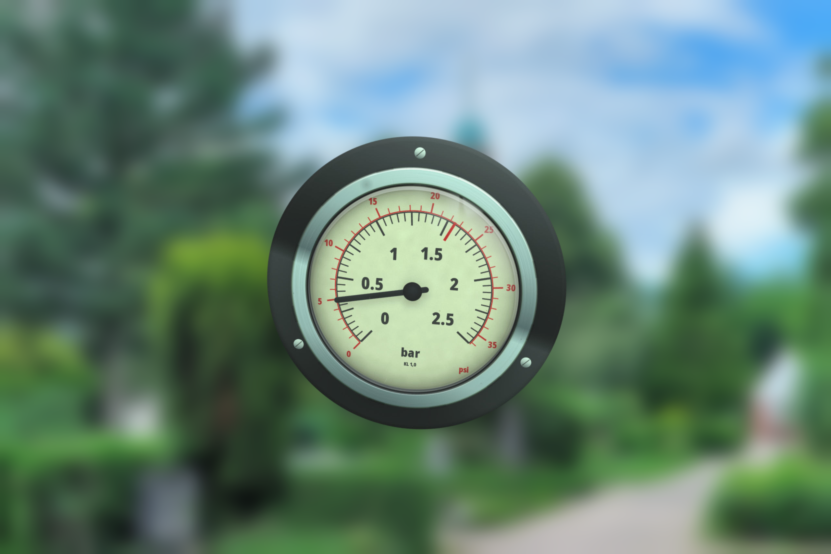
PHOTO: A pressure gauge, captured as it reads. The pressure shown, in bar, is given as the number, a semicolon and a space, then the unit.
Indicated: 0.35; bar
